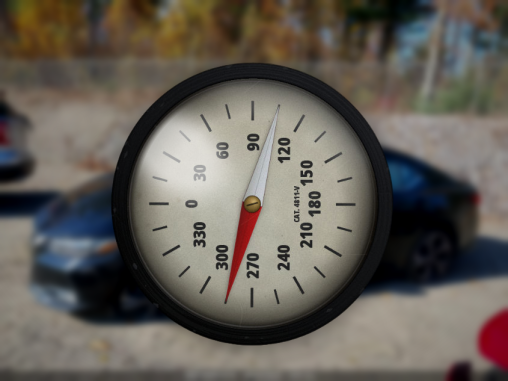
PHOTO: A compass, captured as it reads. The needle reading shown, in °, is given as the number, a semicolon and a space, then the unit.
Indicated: 285; °
